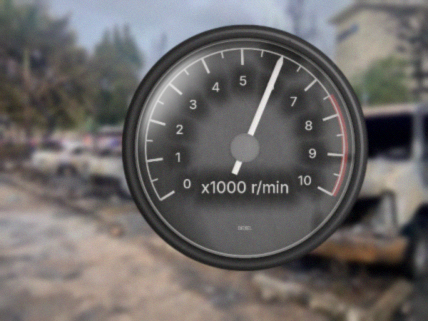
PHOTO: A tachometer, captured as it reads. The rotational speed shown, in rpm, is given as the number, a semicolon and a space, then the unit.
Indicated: 6000; rpm
